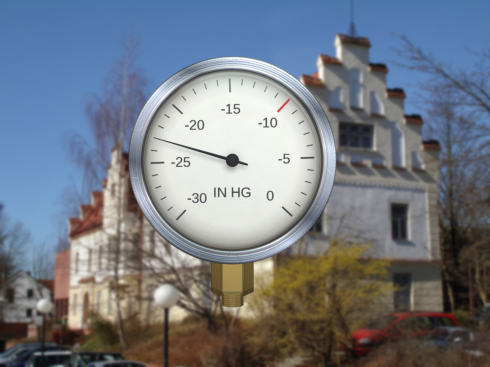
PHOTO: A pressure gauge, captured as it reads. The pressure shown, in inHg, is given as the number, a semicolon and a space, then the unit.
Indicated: -23; inHg
